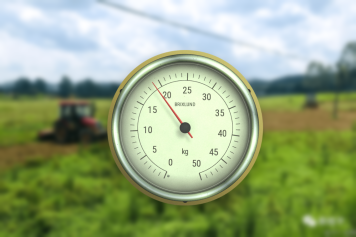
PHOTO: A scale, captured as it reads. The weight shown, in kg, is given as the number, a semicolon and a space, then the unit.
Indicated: 19; kg
